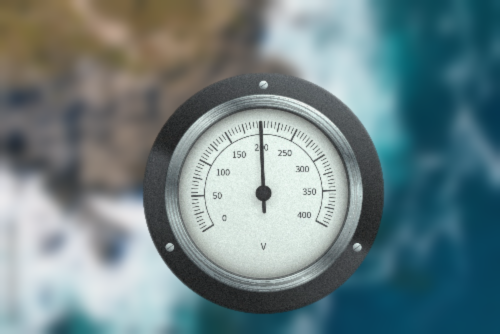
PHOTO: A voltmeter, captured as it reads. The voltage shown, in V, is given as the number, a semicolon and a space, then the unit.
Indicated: 200; V
